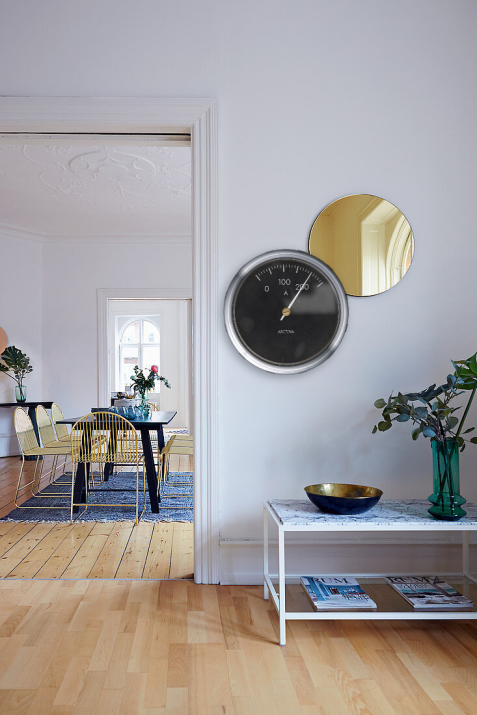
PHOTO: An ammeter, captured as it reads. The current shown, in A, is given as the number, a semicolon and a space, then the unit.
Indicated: 200; A
